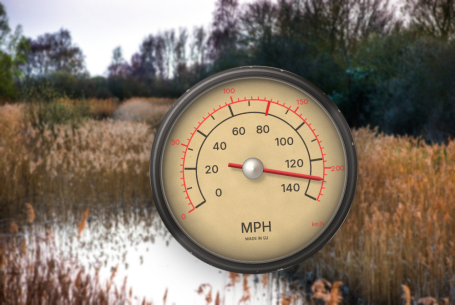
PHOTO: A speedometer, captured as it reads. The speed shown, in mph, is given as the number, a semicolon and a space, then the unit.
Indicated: 130; mph
